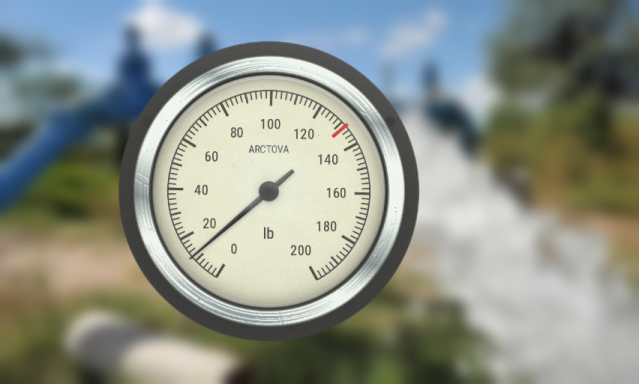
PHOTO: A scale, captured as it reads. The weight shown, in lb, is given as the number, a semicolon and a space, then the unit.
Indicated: 12; lb
